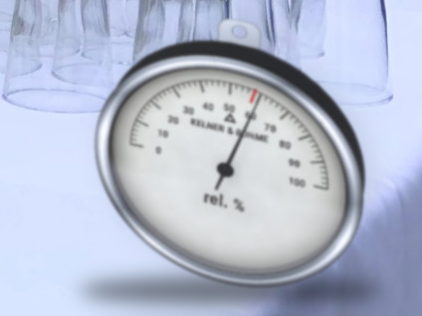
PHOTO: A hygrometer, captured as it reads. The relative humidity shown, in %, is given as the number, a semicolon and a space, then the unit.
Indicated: 60; %
